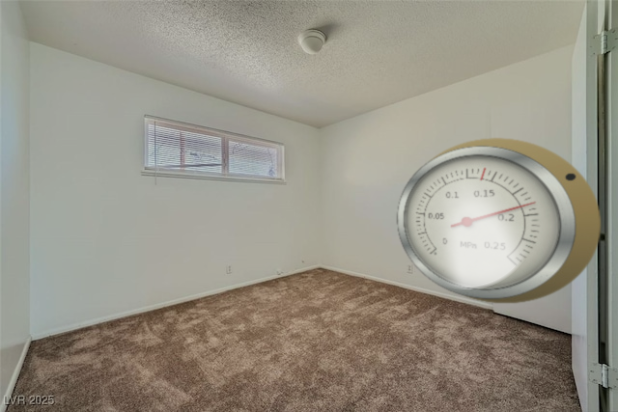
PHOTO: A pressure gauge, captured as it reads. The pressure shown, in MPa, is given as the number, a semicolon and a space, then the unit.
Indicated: 0.19; MPa
